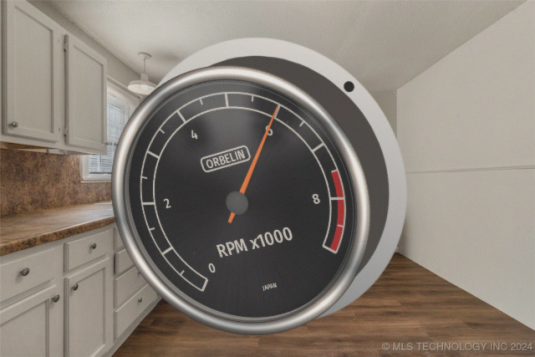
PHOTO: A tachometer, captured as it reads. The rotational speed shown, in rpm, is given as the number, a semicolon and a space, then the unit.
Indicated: 6000; rpm
